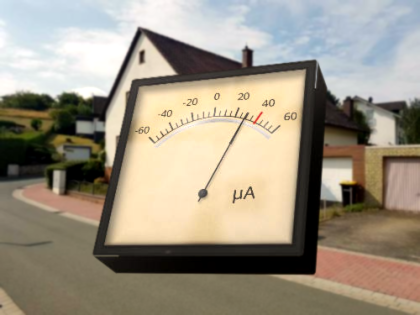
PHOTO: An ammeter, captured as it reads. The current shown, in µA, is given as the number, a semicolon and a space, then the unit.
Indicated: 30; µA
